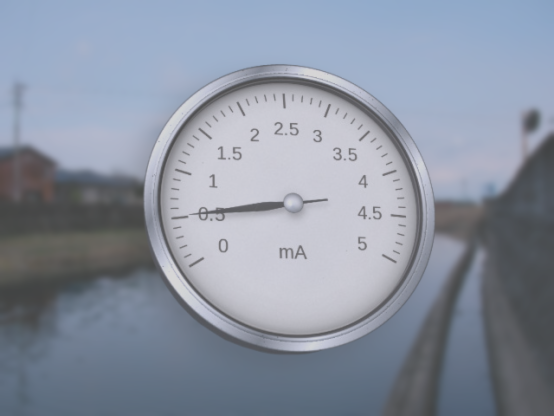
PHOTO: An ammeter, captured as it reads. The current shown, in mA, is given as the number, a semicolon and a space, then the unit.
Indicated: 0.5; mA
